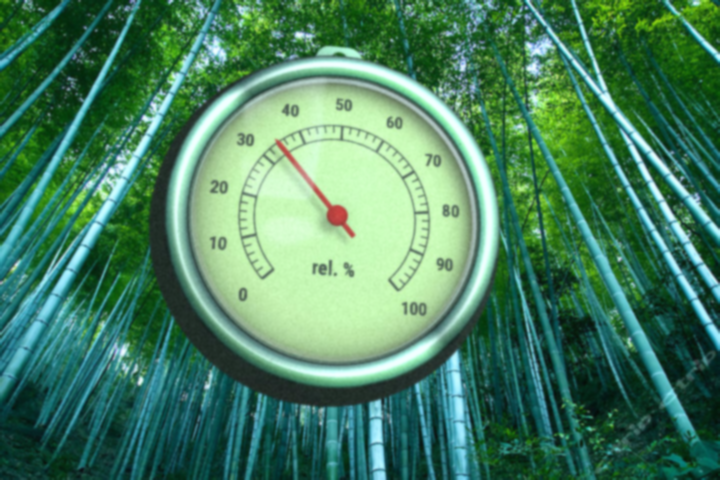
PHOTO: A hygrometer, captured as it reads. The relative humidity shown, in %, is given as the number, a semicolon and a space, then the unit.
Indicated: 34; %
